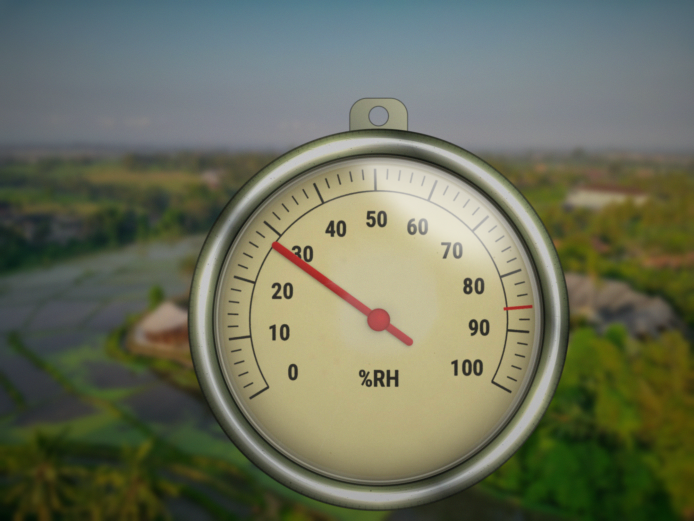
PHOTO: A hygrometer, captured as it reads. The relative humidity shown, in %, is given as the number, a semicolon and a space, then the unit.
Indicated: 28; %
